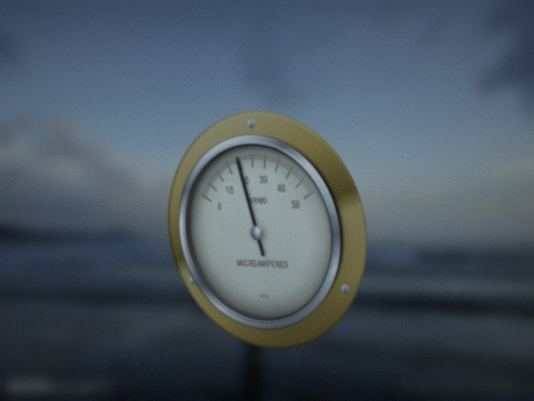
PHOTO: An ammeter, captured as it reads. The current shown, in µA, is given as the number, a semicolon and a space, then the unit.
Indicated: 20; µA
